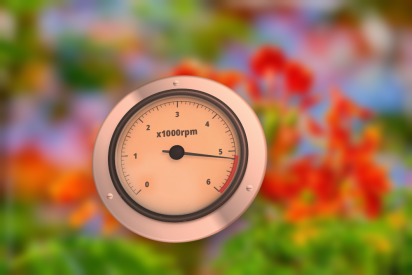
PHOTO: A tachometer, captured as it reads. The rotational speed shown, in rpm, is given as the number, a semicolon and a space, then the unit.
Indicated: 5200; rpm
